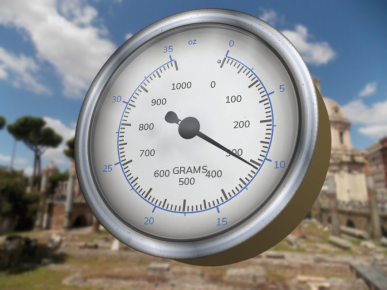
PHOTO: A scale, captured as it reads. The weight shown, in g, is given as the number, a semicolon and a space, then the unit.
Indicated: 310; g
